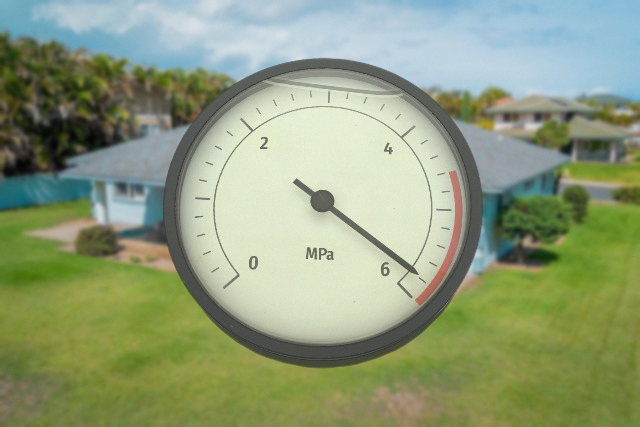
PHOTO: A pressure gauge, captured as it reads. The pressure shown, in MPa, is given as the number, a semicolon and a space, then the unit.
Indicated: 5.8; MPa
